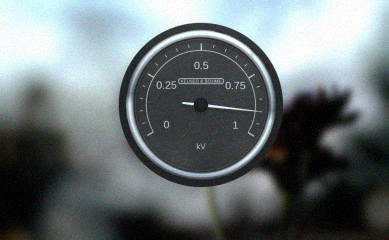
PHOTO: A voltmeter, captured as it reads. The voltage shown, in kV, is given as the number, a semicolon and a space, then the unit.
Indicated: 0.9; kV
